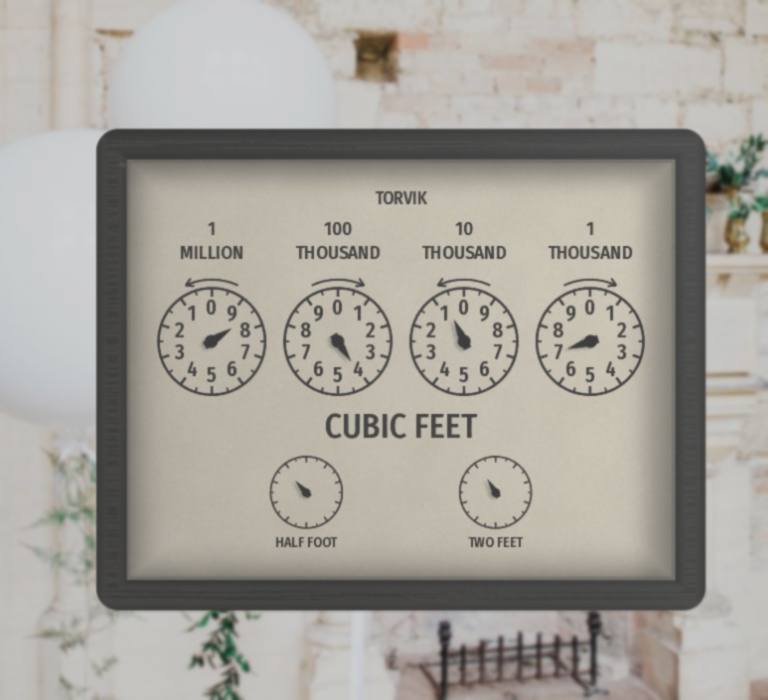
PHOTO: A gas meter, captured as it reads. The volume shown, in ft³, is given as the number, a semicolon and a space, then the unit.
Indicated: 840700; ft³
